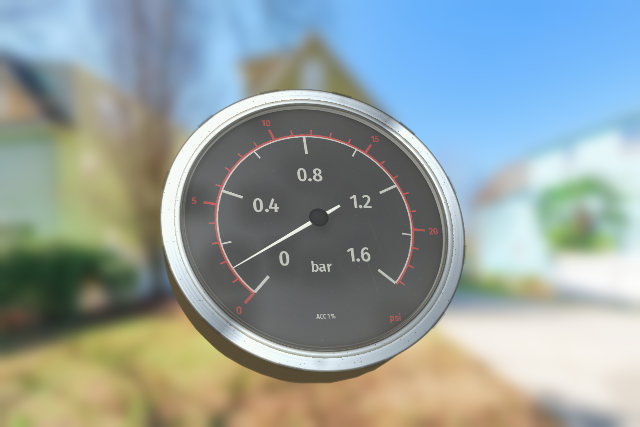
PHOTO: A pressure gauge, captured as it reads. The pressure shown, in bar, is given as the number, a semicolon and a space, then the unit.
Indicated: 0.1; bar
